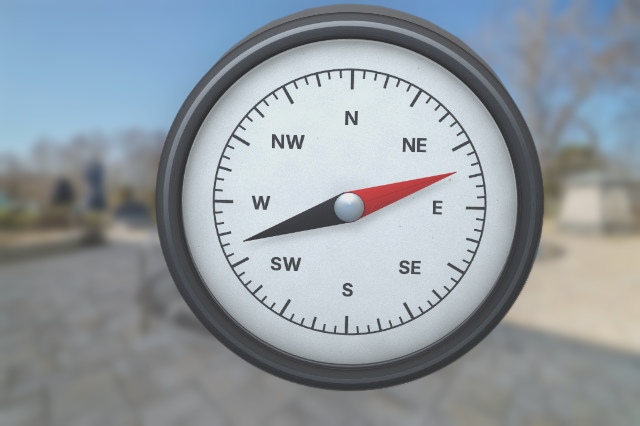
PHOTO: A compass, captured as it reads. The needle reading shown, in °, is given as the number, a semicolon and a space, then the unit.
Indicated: 70; °
